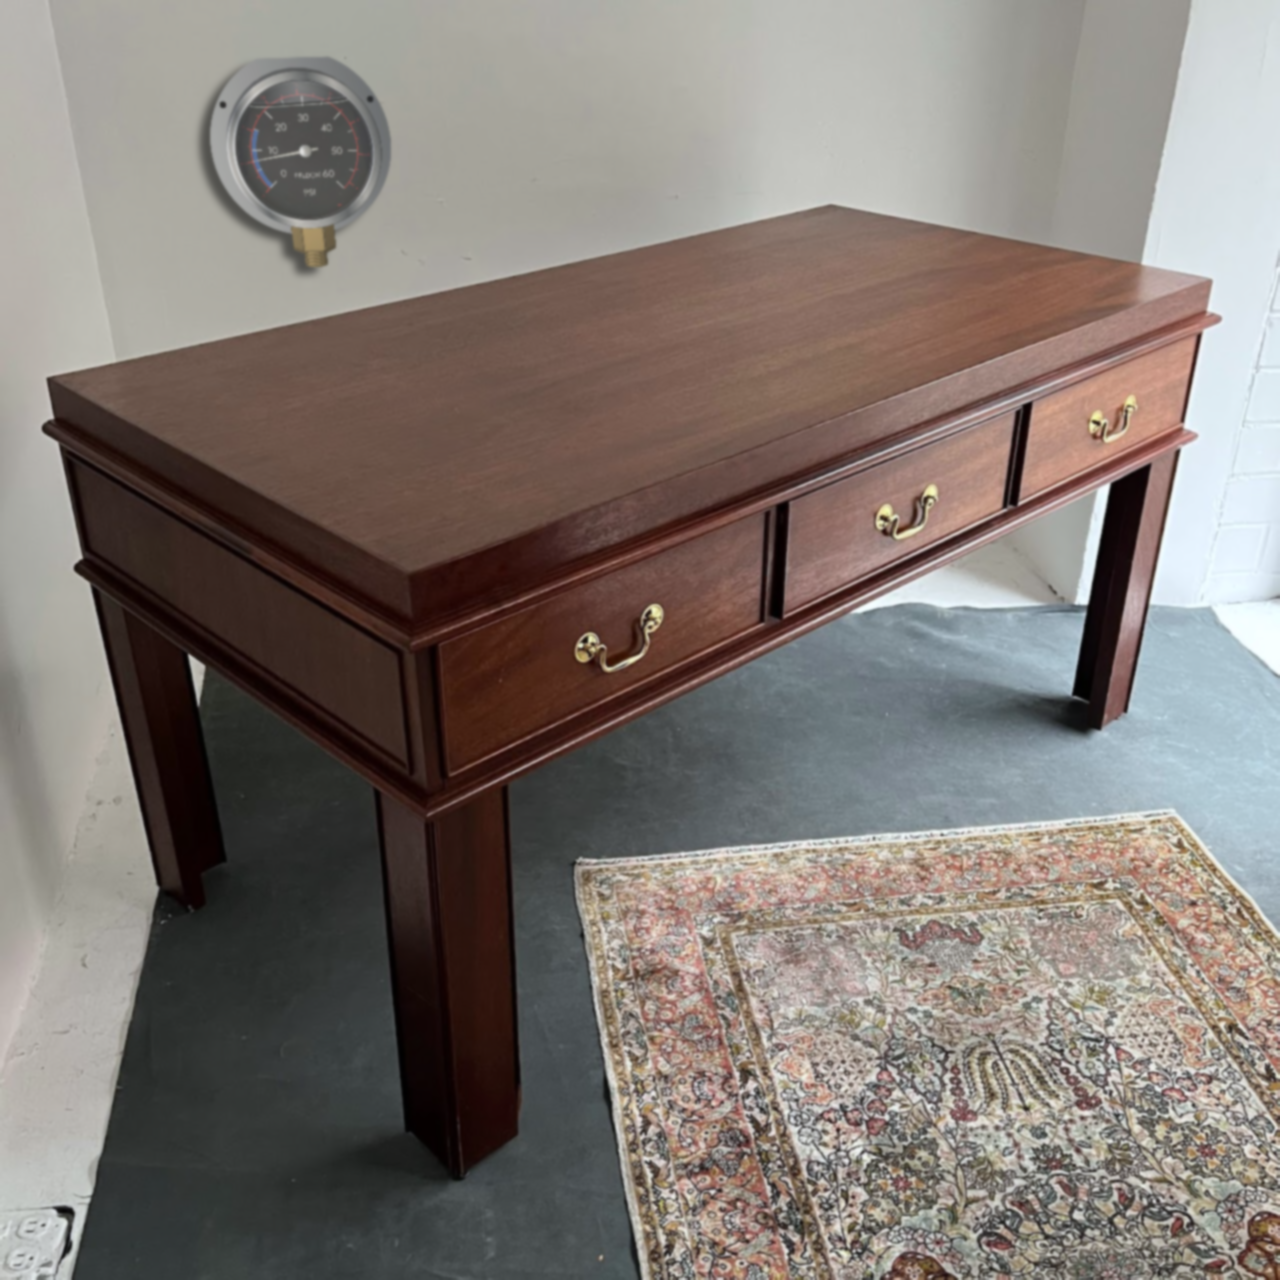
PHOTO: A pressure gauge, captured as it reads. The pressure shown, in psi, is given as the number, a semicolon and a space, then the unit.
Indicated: 7.5; psi
